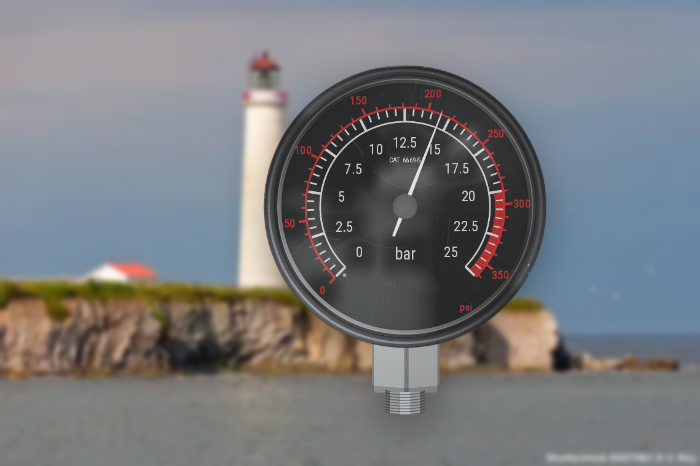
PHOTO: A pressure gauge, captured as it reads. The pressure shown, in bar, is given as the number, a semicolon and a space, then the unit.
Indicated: 14.5; bar
